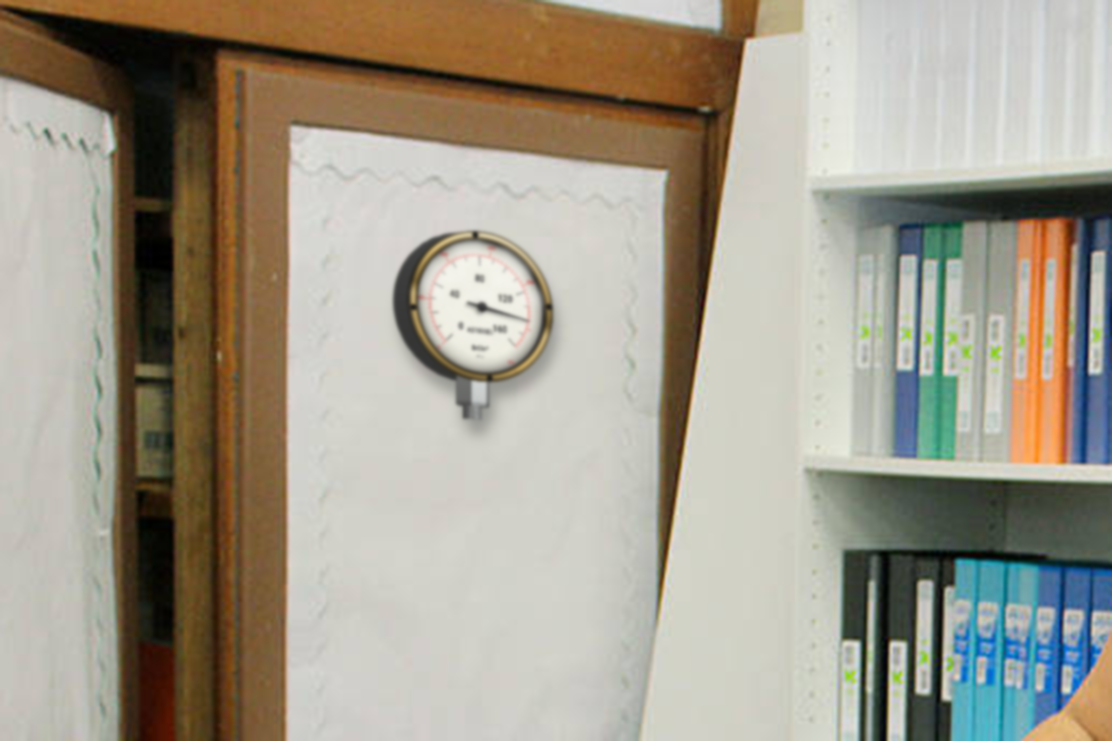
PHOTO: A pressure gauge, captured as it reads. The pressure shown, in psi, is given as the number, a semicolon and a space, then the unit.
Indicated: 140; psi
